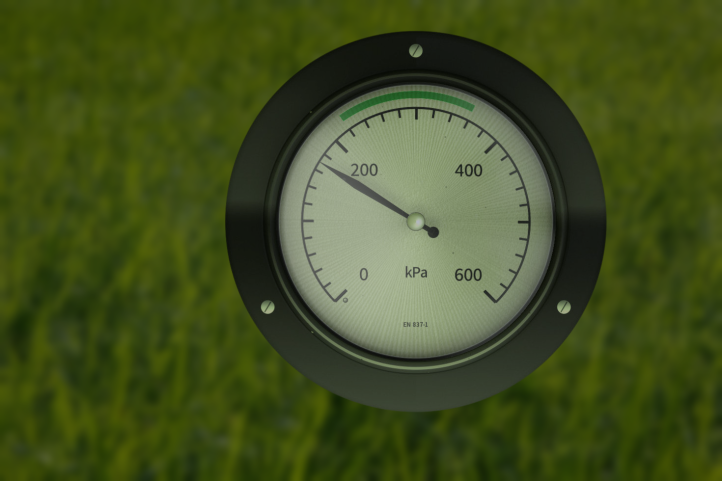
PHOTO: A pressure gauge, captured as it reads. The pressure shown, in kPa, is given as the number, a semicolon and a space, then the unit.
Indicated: 170; kPa
